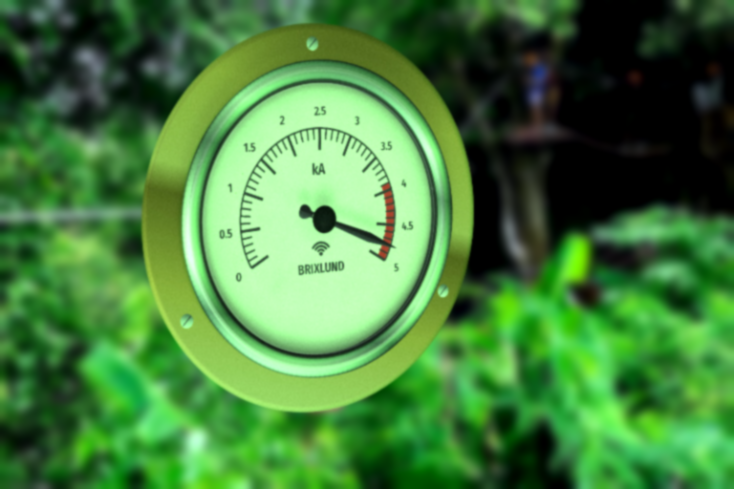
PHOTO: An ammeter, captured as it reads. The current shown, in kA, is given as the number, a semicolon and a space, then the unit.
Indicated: 4.8; kA
